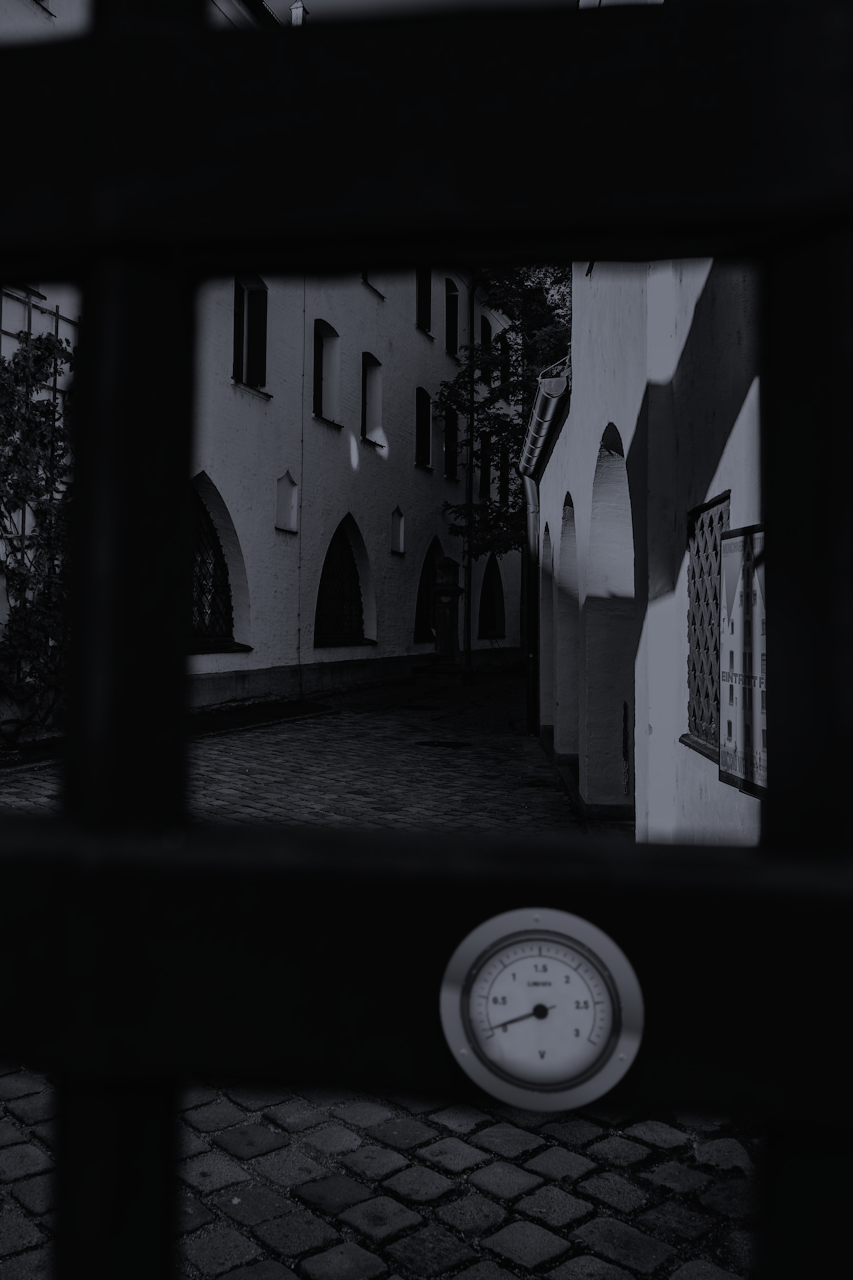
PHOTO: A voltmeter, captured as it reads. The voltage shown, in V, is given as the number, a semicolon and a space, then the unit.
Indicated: 0.1; V
